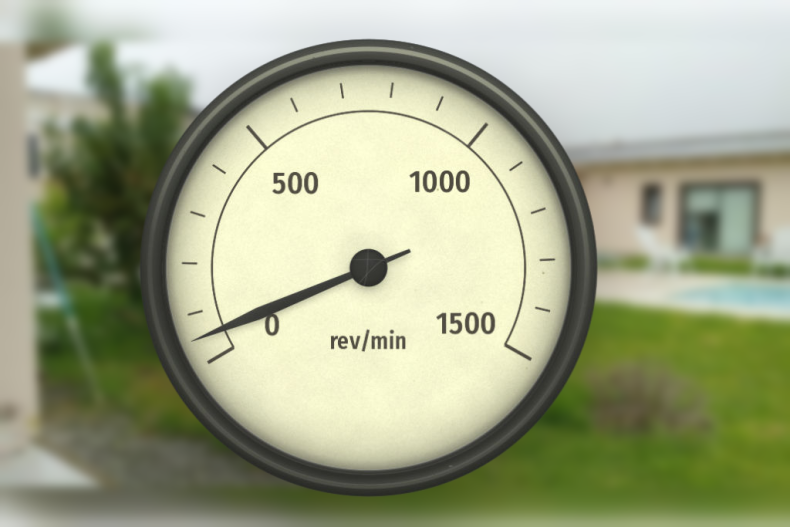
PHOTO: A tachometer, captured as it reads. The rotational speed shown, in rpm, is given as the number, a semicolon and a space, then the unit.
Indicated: 50; rpm
